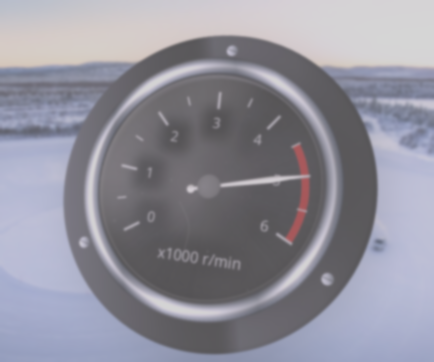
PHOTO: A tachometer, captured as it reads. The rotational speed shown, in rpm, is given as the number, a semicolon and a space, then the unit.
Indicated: 5000; rpm
